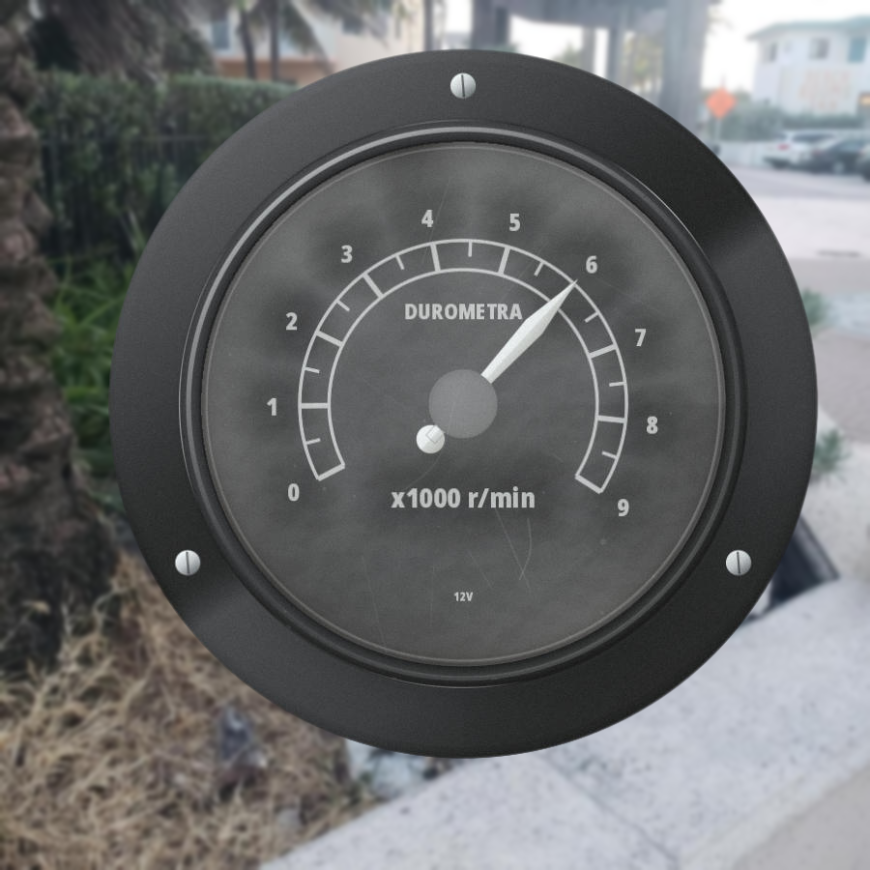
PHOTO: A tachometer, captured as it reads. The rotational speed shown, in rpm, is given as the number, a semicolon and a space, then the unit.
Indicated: 6000; rpm
